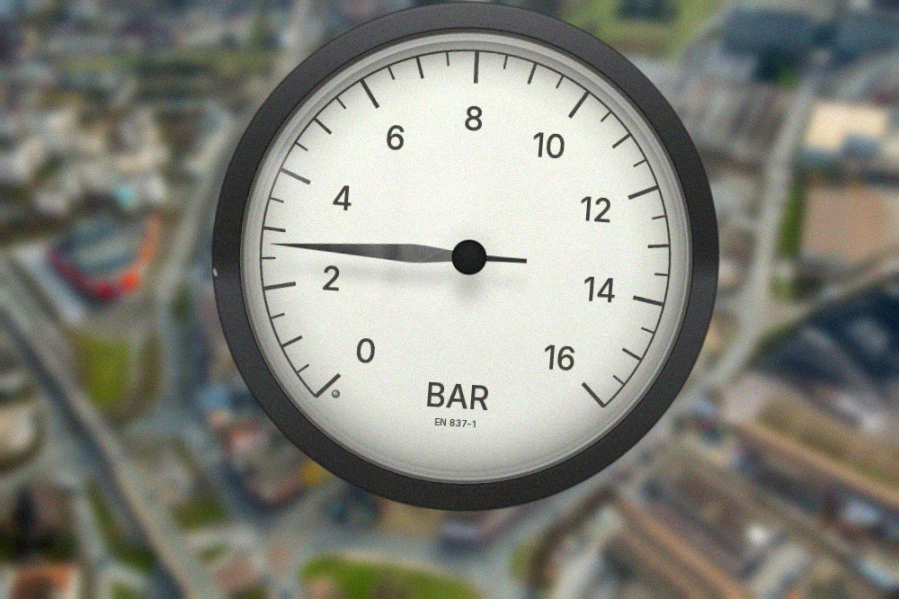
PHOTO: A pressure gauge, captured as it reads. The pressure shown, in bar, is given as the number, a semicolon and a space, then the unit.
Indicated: 2.75; bar
